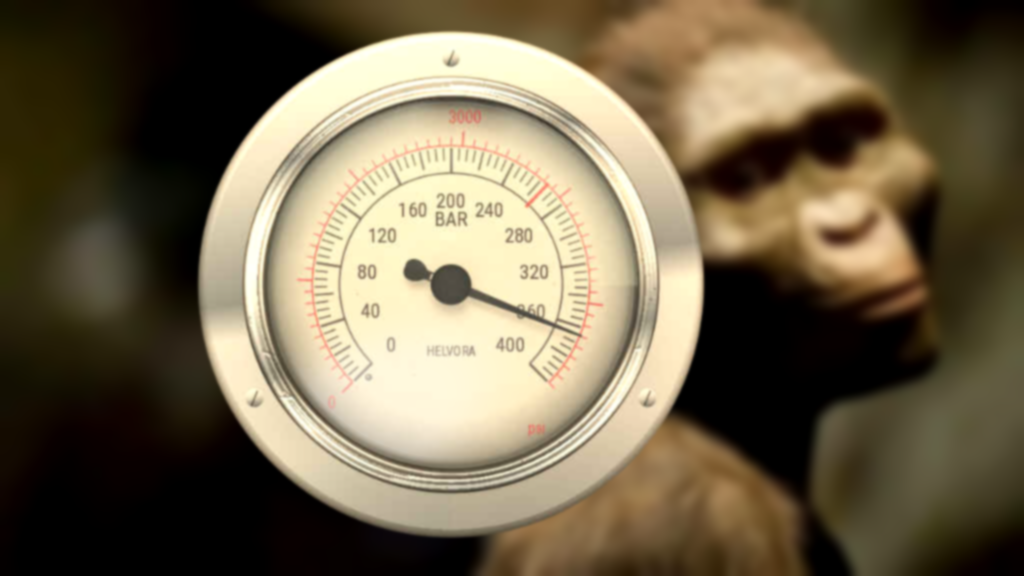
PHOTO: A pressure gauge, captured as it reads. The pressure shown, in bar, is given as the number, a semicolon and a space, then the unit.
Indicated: 365; bar
